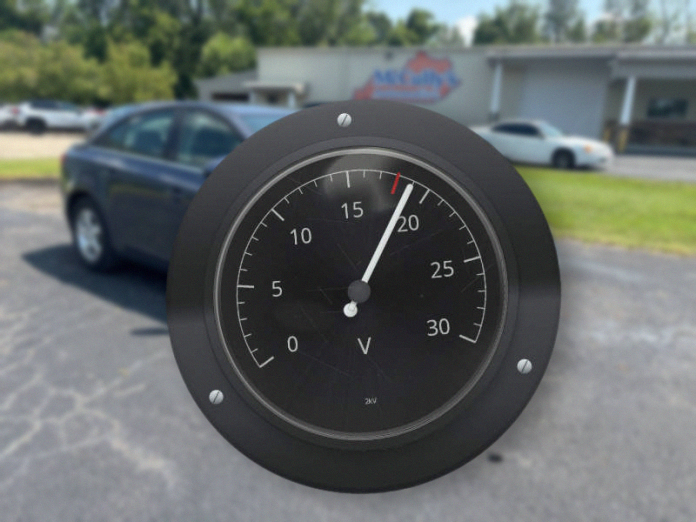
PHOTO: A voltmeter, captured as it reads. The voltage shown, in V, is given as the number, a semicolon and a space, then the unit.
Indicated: 19; V
